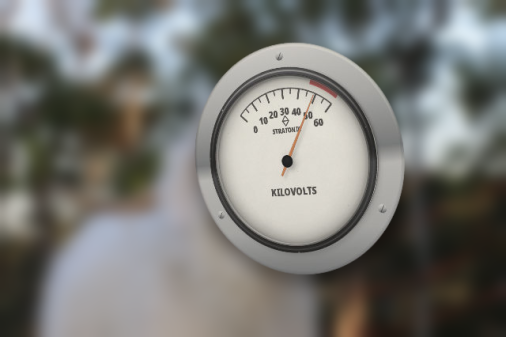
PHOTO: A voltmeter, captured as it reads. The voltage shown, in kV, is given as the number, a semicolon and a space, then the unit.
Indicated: 50; kV
